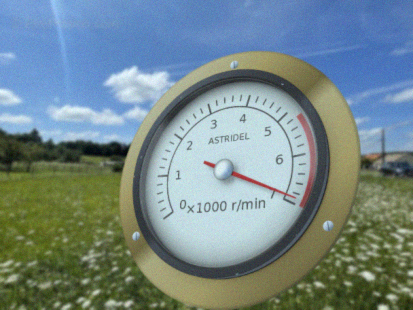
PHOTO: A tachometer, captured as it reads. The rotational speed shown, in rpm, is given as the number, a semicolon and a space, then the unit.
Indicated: 6900; rpm
